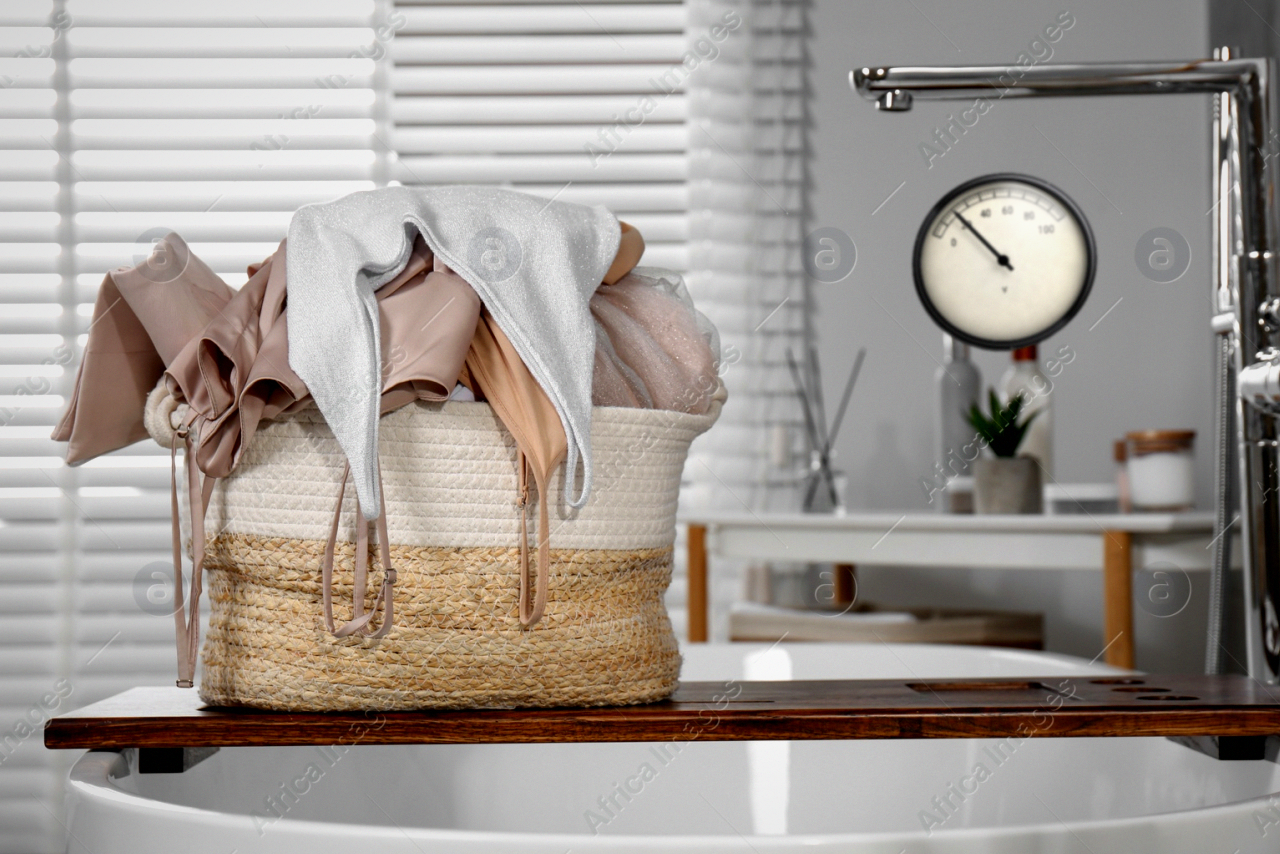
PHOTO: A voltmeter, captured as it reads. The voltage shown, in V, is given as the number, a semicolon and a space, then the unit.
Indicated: 20; V
